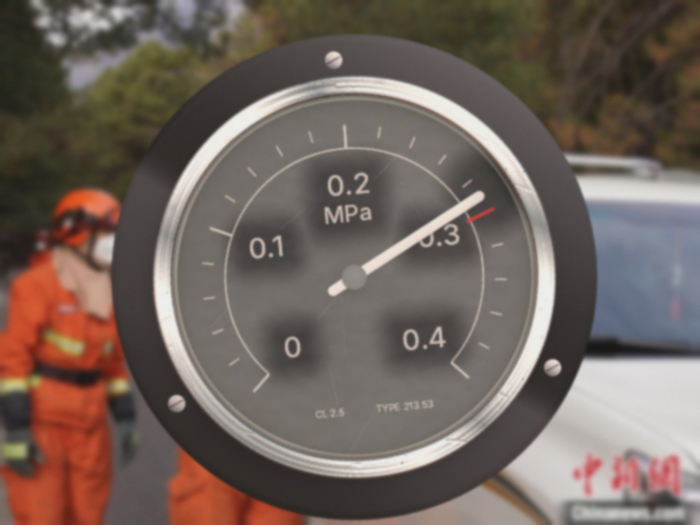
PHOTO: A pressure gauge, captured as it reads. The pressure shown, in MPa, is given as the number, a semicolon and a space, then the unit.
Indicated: 0.29; MPa
